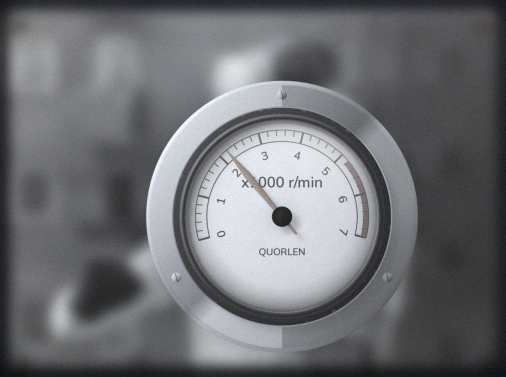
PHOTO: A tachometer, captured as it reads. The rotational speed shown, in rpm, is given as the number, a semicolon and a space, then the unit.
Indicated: 2200; rpm
